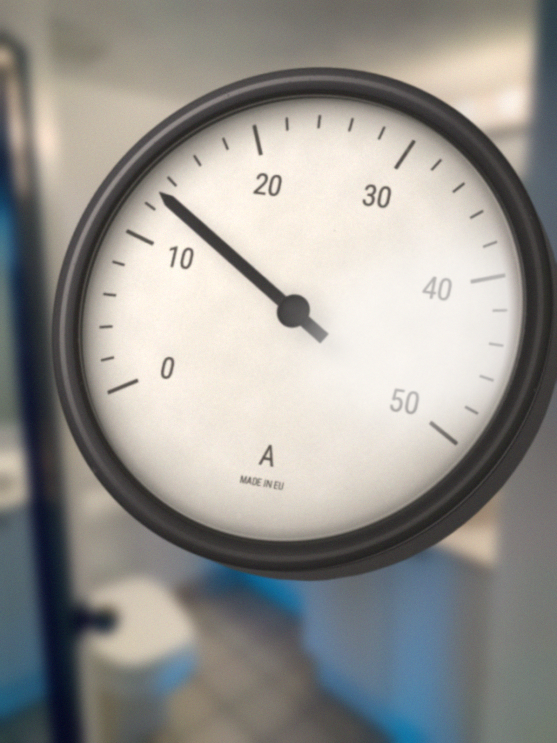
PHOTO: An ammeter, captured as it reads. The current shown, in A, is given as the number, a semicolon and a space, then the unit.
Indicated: 13; A
